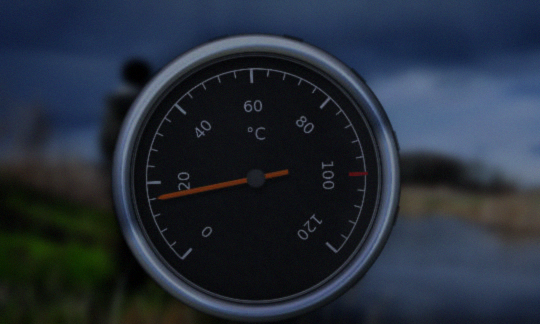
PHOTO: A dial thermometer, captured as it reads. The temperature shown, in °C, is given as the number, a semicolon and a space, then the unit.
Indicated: 16; °C
